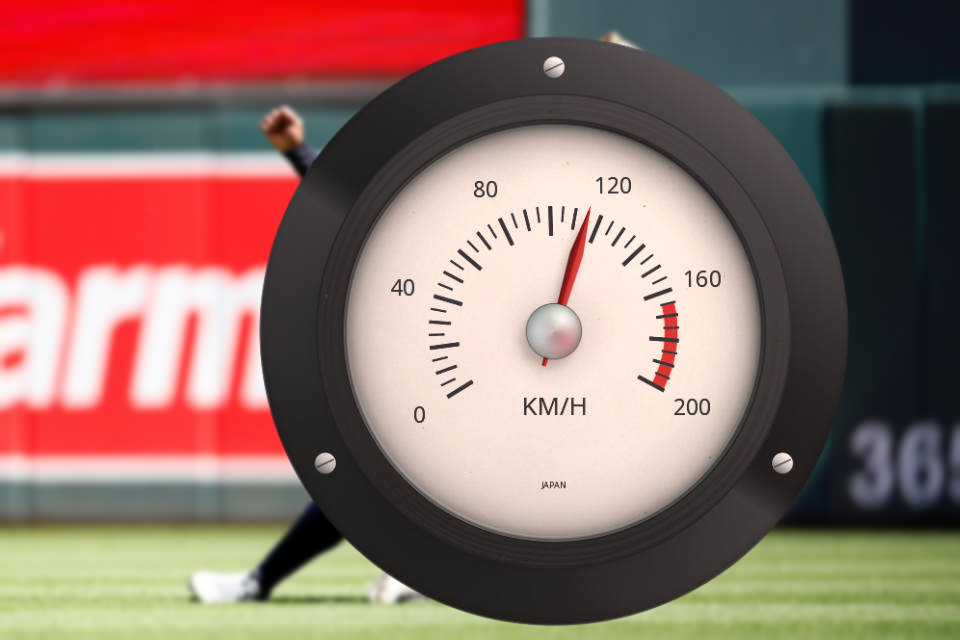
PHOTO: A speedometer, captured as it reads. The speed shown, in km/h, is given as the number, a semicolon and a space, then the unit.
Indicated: 115; km/h
